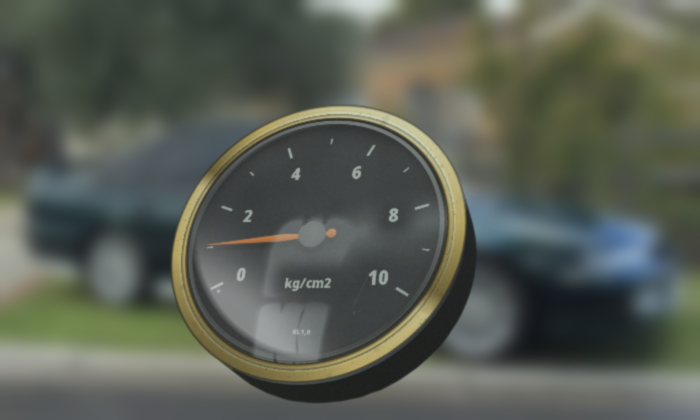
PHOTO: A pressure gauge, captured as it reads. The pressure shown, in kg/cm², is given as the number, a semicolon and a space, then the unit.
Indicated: 1; kg/cm²
